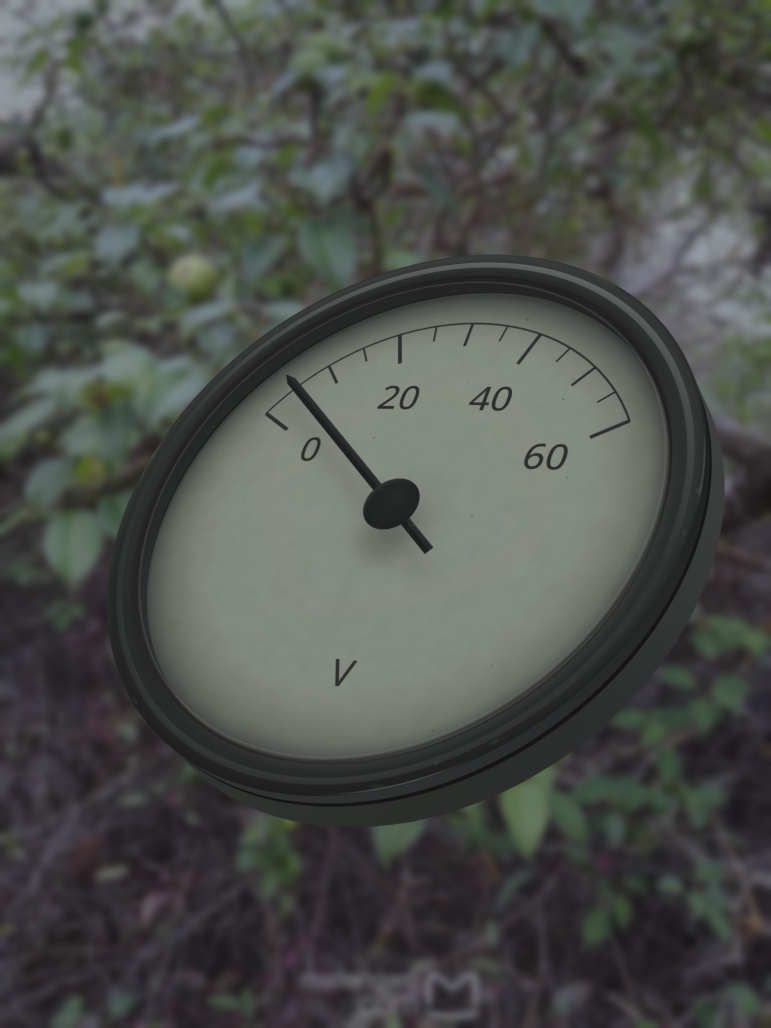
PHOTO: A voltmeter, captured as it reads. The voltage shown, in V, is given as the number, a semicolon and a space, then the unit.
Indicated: 5; V
